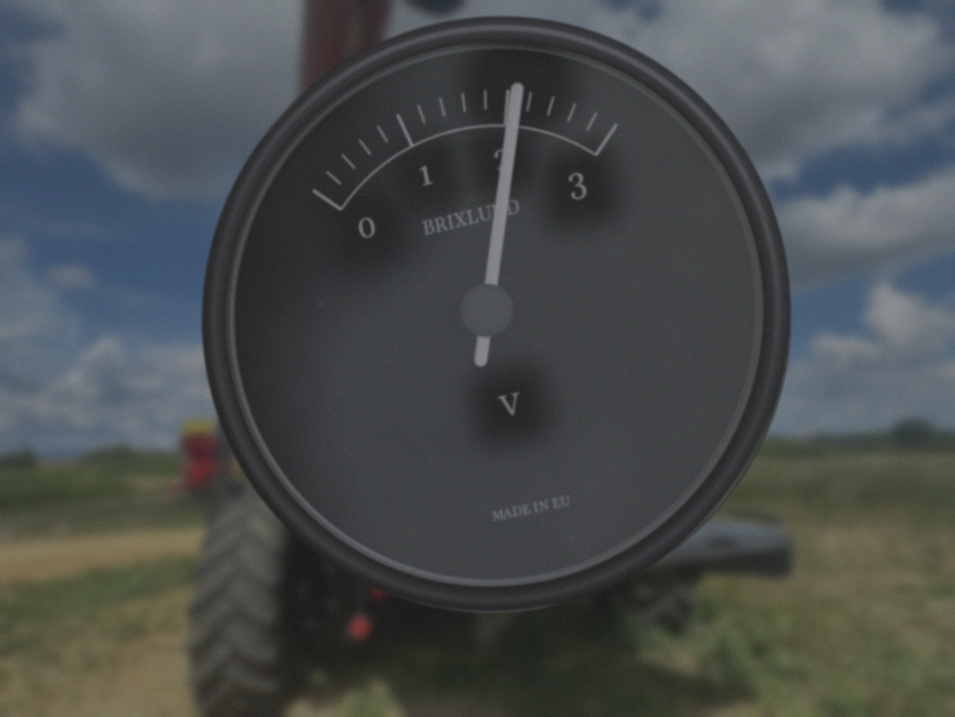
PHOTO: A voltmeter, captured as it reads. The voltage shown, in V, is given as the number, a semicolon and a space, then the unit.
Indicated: 2.1; V
